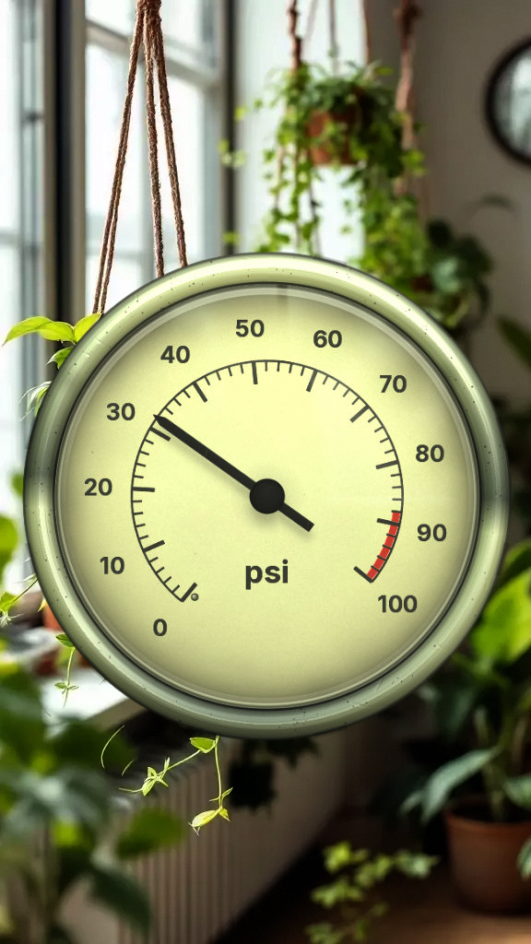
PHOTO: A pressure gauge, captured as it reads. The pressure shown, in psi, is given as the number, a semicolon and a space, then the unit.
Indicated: 32; psi
